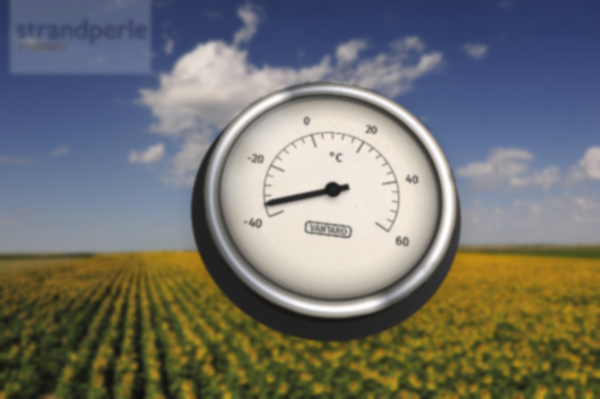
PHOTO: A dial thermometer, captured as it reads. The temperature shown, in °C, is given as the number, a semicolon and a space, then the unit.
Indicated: -36; °C
